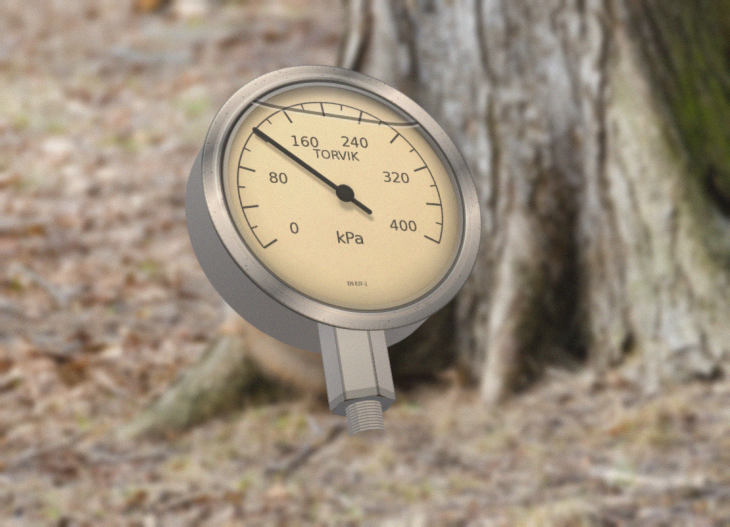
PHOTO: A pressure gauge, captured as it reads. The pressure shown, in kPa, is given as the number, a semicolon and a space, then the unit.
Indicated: 120; kPa
